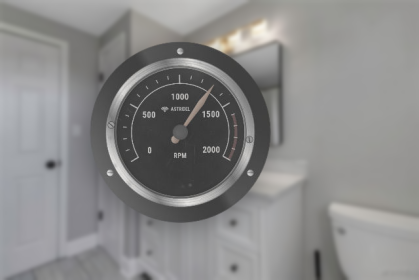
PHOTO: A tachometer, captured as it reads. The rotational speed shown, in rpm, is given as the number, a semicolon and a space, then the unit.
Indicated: 1300; rpm
